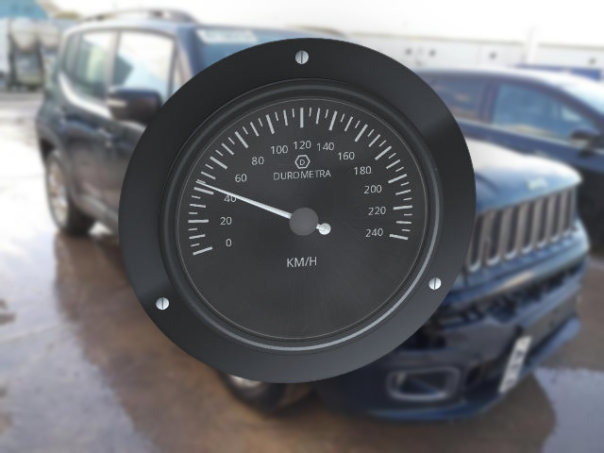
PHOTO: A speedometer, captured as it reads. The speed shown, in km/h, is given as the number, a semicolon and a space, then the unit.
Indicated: 45; km/h
